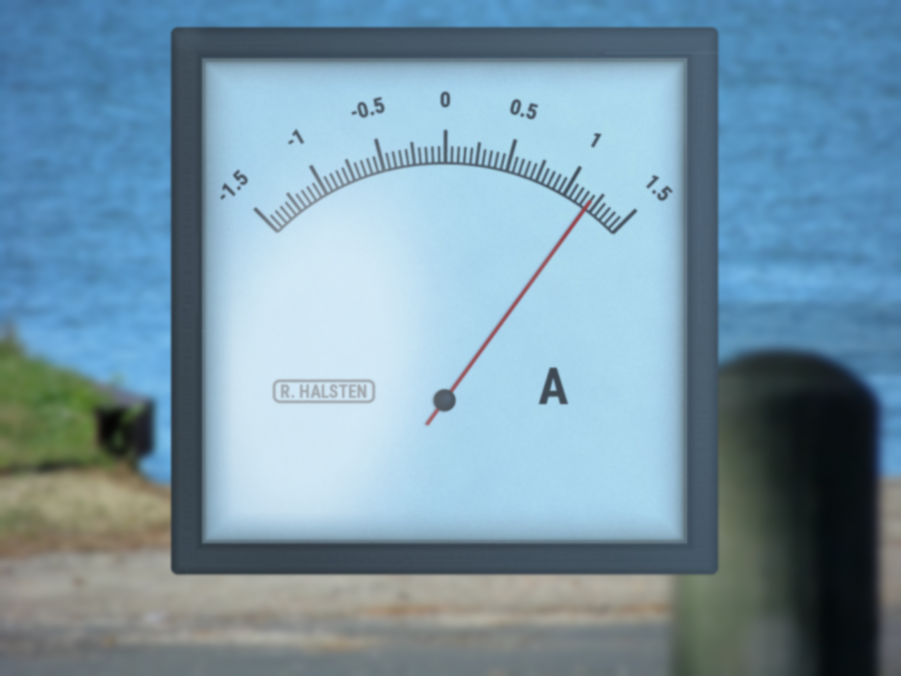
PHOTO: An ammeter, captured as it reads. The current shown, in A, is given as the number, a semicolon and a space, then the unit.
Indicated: 1.2; A
